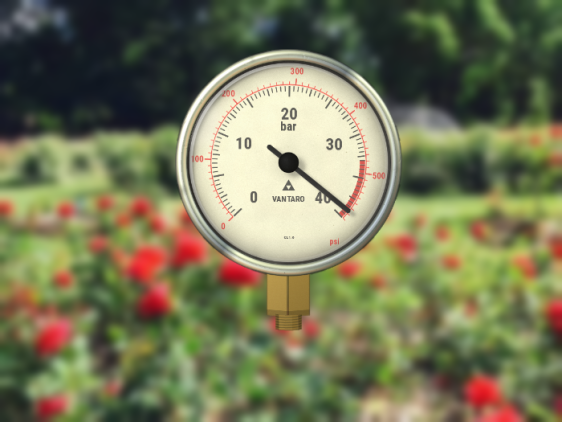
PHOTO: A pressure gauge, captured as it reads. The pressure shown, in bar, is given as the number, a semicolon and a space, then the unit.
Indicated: 39; bar
